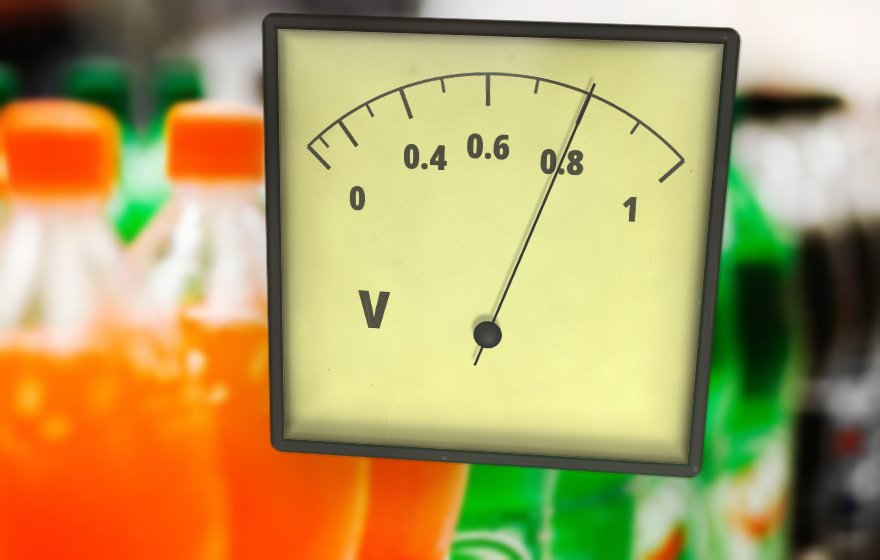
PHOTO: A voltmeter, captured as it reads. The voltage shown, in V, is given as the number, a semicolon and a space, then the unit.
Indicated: 0.8; V
